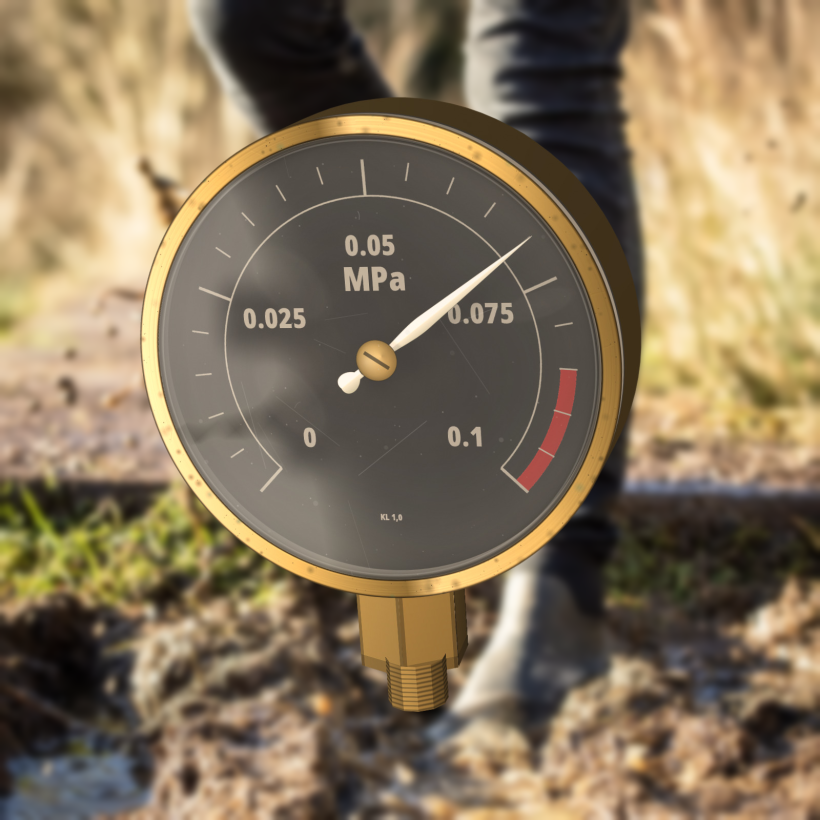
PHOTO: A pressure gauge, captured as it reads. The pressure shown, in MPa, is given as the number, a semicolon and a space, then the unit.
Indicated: 0.07; MPa
